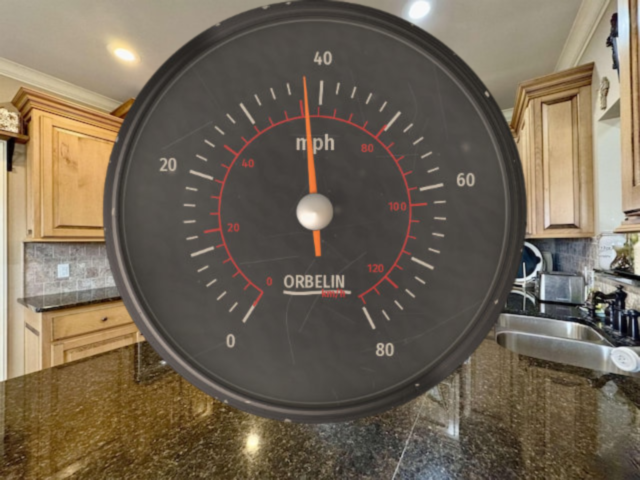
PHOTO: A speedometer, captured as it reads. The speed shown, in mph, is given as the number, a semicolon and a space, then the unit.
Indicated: 38; mph
